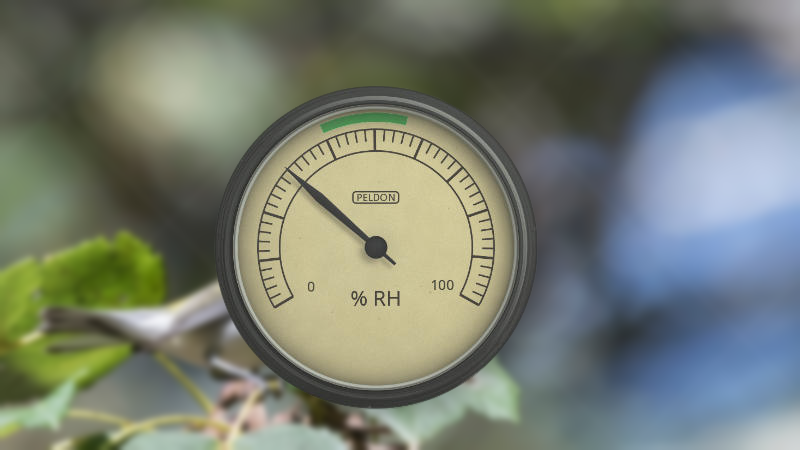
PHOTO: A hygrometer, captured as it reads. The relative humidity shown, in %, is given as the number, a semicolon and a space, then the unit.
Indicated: 30; %
